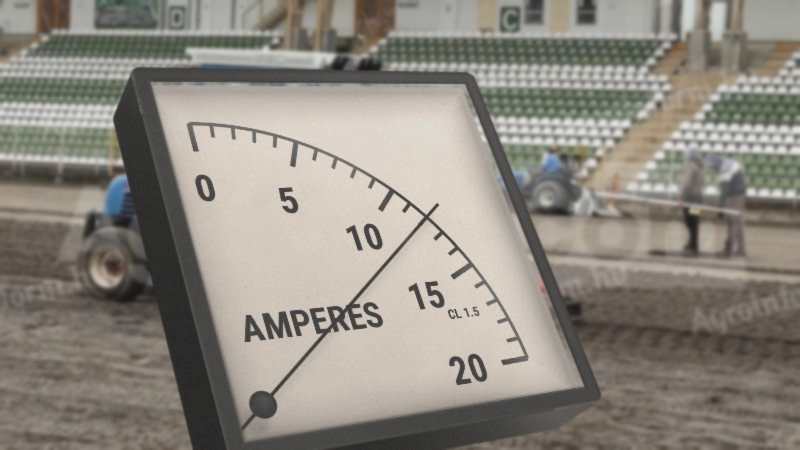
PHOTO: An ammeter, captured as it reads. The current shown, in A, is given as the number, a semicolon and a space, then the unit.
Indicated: 12; A
